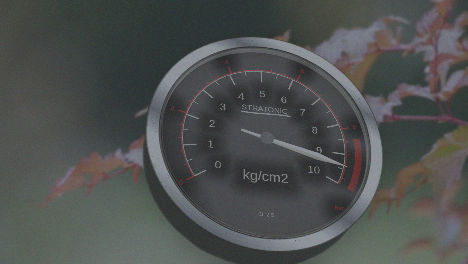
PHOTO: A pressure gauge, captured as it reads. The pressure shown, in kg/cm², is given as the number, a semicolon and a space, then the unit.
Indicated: 9.5; kg/cm²
